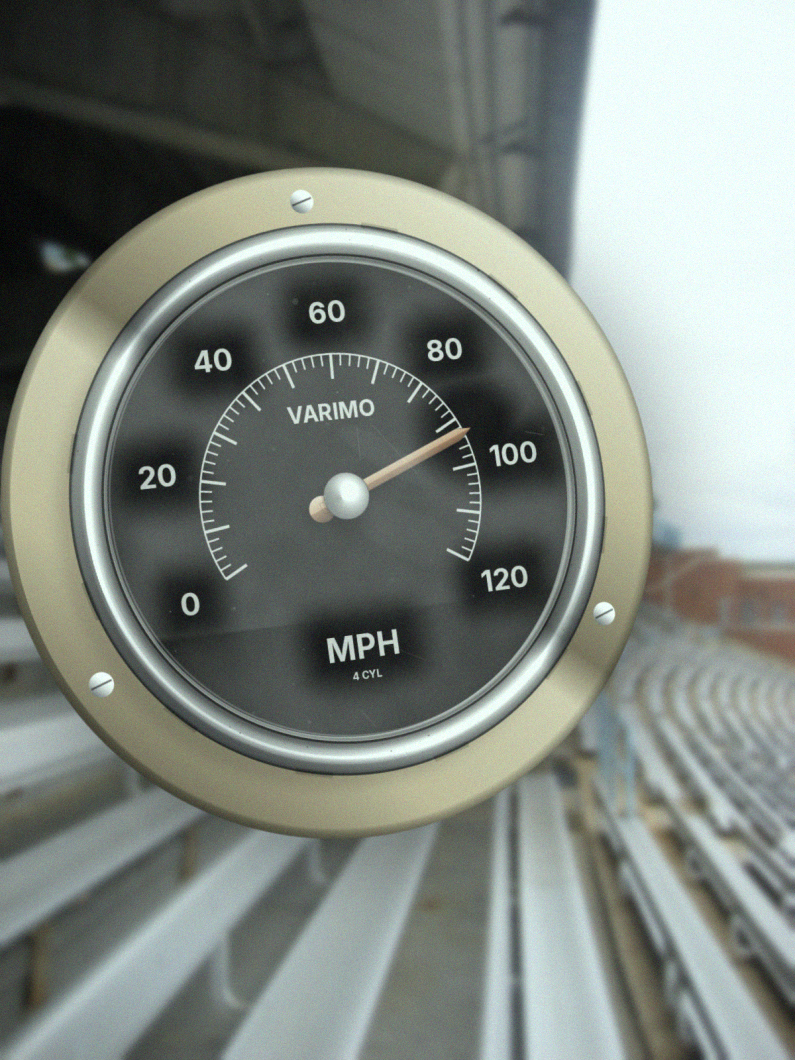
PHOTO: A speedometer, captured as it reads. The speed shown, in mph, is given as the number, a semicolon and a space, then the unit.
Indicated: 93; mph
